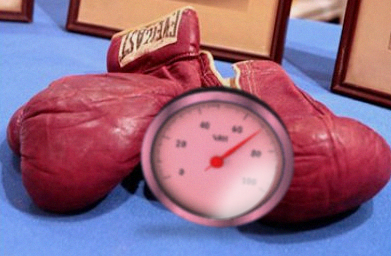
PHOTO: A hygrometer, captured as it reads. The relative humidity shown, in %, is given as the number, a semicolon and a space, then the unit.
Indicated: 68; %
